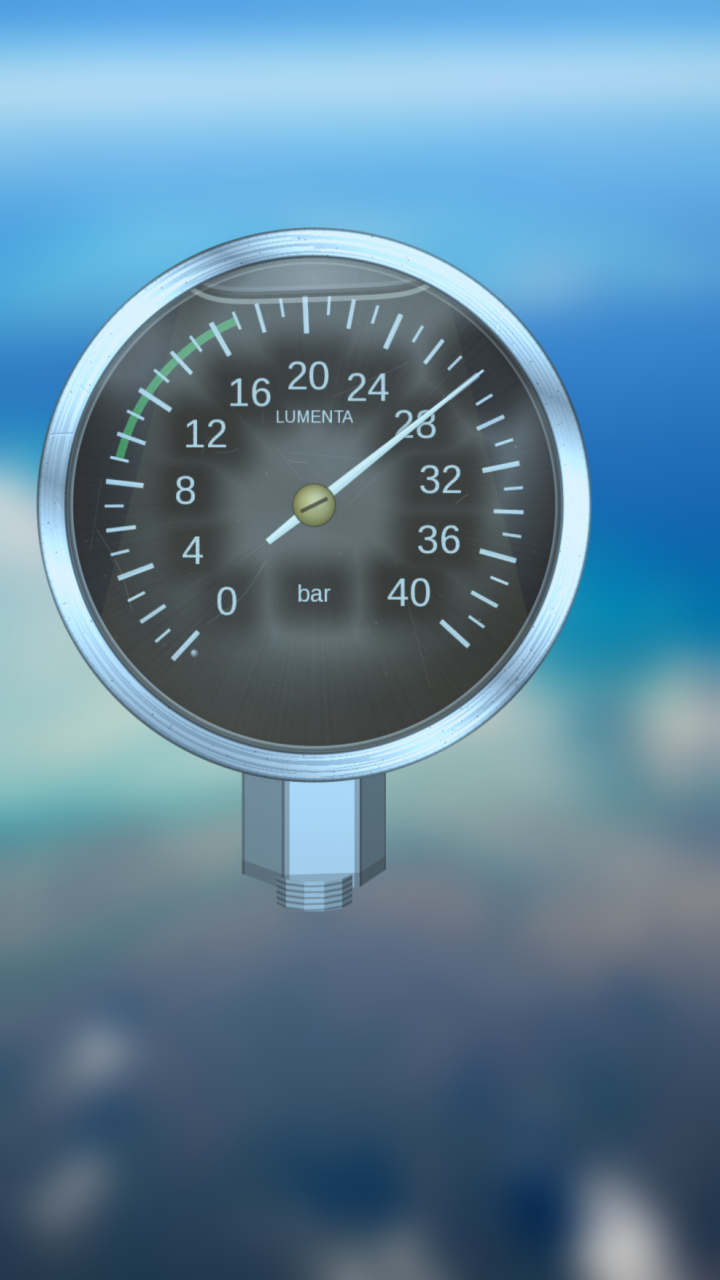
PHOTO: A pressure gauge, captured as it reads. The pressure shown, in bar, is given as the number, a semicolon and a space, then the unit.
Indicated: 28; bar
